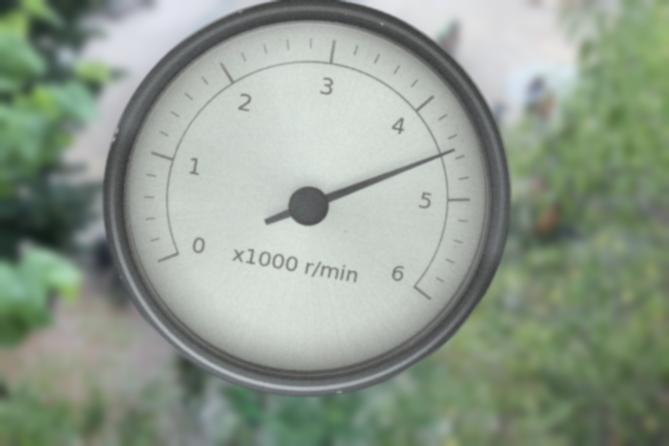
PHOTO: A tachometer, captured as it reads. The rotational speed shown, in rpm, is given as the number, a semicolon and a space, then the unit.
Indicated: 4500; rpm
